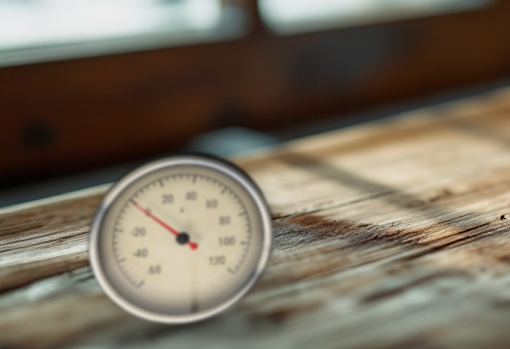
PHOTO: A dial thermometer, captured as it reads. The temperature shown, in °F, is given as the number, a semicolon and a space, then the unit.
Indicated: 0; °F
